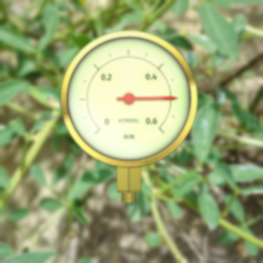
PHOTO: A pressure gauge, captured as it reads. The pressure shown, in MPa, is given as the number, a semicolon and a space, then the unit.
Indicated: 0.5; MPa
